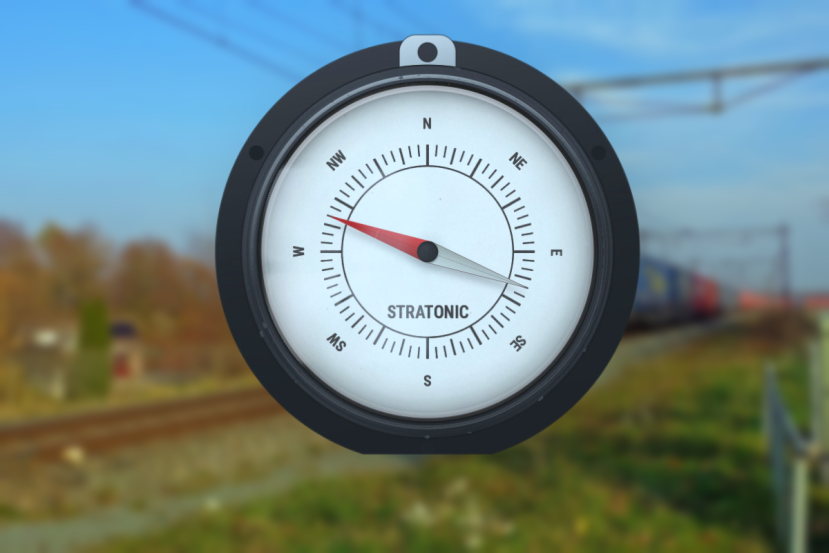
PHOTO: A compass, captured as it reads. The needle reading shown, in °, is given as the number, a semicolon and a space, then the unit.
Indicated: 290; °
